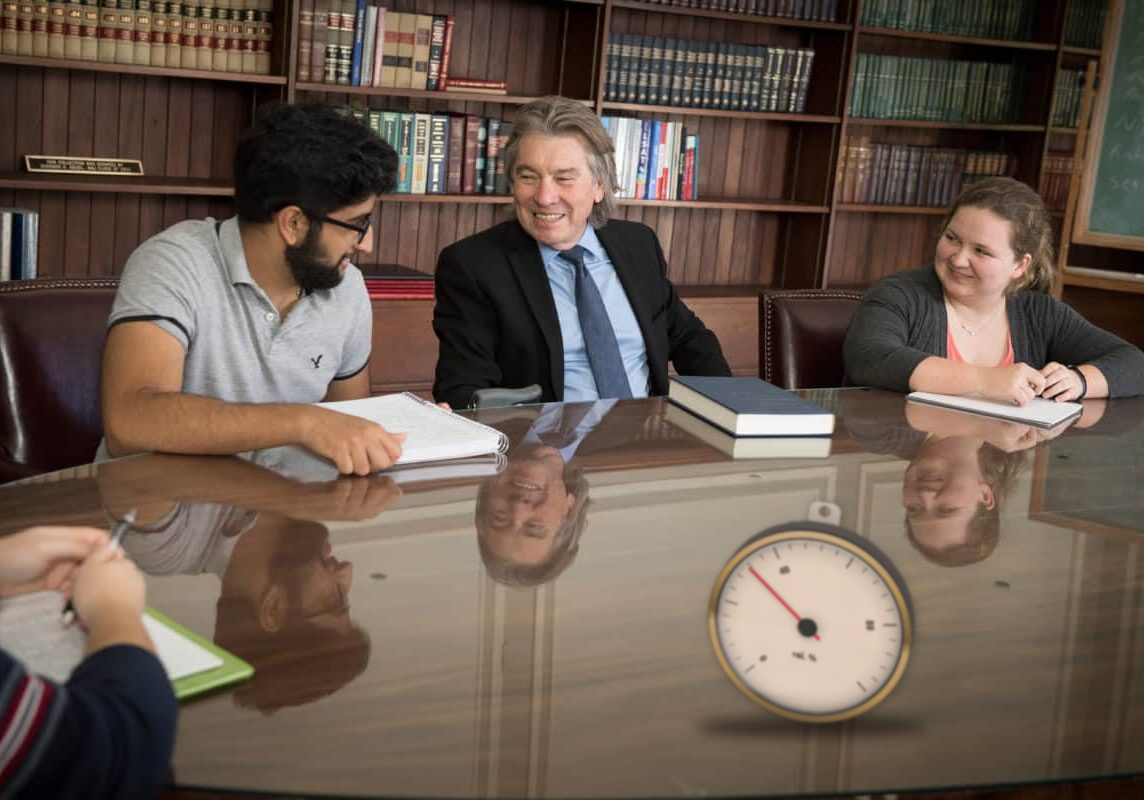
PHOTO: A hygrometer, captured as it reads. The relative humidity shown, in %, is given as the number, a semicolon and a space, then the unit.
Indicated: 32; %
